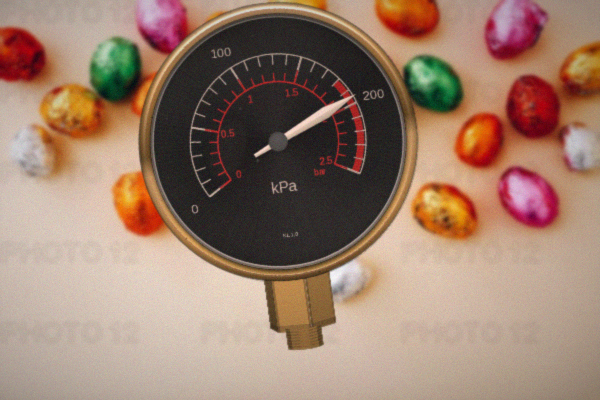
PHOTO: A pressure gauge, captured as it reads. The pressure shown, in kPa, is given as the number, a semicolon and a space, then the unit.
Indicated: 195; kPa
